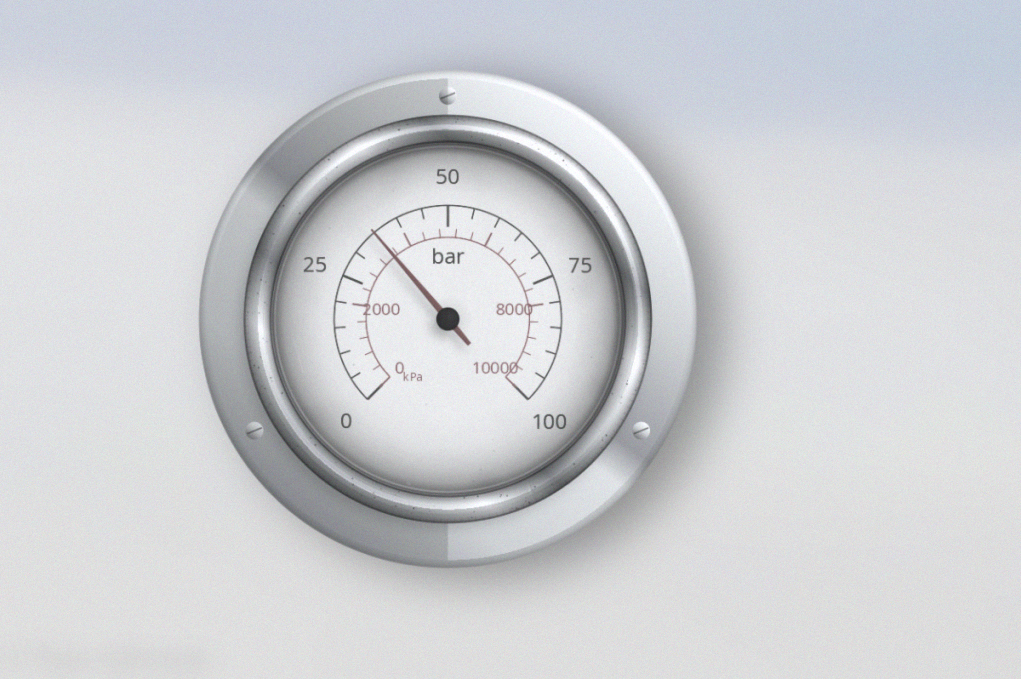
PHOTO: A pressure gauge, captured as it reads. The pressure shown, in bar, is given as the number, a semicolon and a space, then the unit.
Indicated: 35; bar
